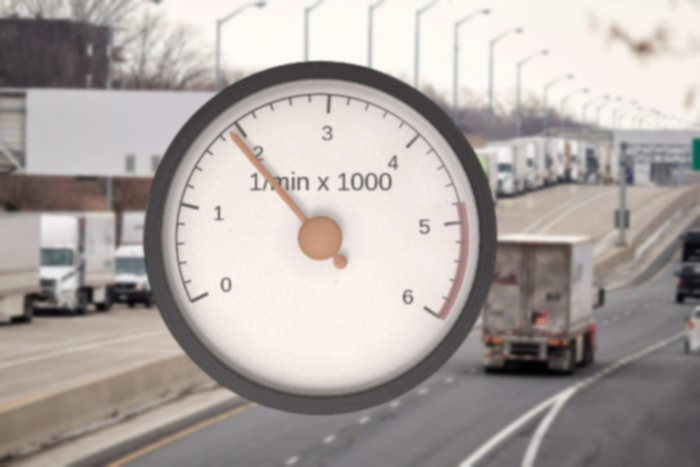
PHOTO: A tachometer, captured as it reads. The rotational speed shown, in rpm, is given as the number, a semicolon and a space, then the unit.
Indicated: 1900; rpm
